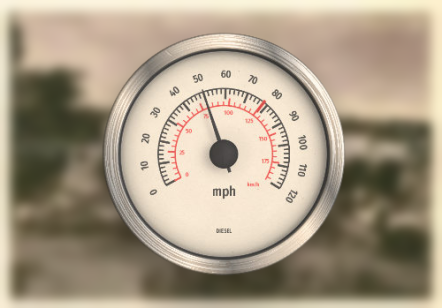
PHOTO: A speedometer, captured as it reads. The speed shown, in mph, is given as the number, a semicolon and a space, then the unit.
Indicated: 50; mph
